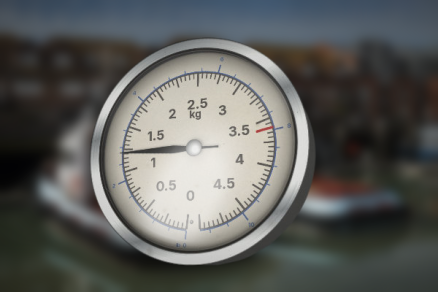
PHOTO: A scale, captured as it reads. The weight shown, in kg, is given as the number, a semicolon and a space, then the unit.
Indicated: 1.2; kg
